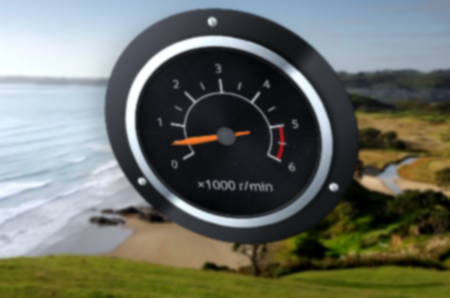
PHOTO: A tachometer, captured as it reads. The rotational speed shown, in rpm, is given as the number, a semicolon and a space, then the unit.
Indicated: 500; rpm
